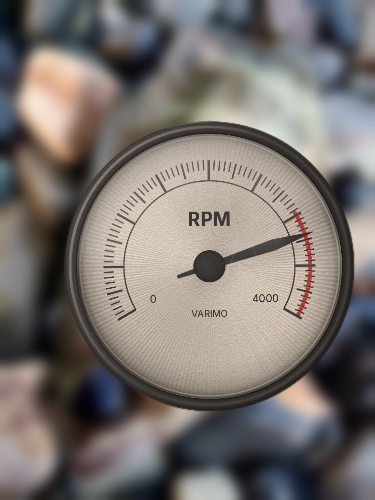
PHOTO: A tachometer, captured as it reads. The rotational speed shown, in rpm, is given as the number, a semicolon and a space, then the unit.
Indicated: 3200; rpm
